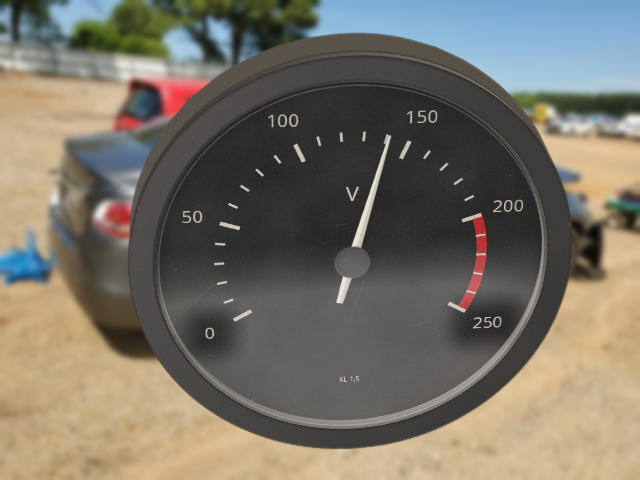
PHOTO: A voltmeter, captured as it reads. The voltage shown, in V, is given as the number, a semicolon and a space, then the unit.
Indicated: 140; V
